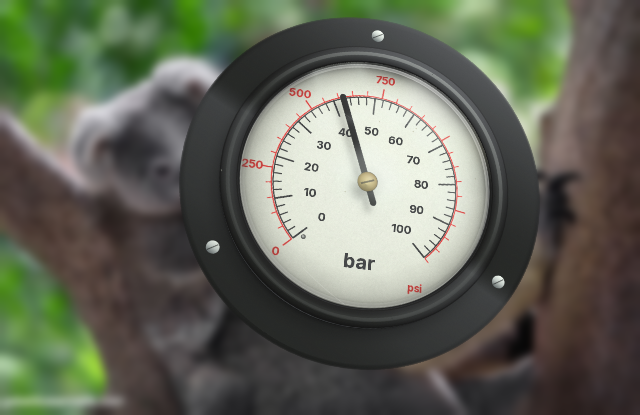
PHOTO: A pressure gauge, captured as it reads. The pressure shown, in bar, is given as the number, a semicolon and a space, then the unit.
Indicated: 42; bar
